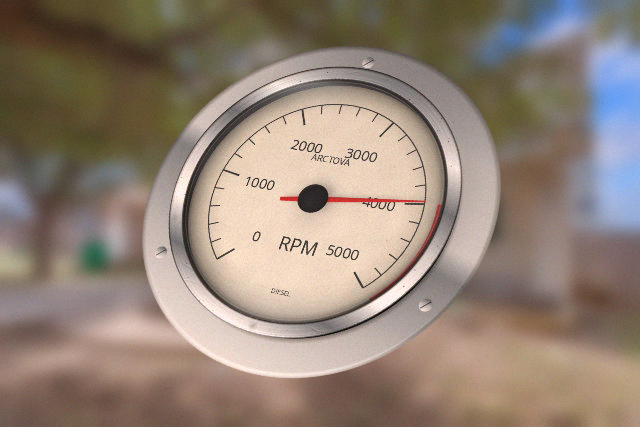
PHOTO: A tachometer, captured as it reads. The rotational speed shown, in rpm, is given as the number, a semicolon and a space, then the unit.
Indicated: 4000; rpm
